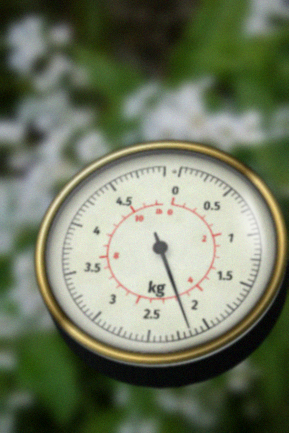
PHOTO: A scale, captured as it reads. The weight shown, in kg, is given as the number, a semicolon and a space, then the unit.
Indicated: 2.15; kg
